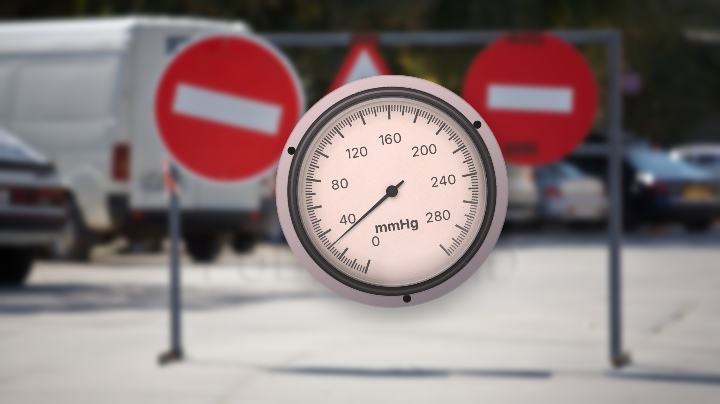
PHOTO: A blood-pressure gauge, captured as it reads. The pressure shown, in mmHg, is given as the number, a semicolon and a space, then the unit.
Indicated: 30; mmHg
